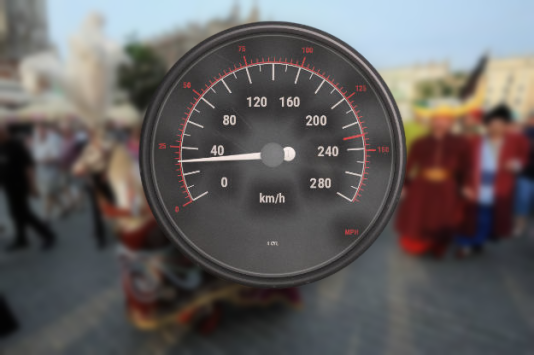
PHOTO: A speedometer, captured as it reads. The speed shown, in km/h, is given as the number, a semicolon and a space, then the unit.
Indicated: 30; km/h
